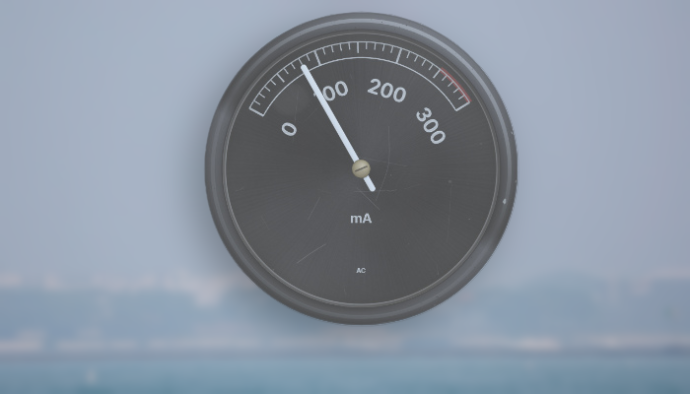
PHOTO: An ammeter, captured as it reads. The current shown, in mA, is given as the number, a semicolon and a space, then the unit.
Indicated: 80; mA
